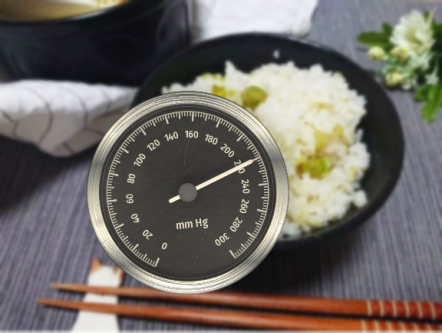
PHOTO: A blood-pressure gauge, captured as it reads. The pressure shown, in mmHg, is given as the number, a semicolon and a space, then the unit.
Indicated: 220; mmHg
